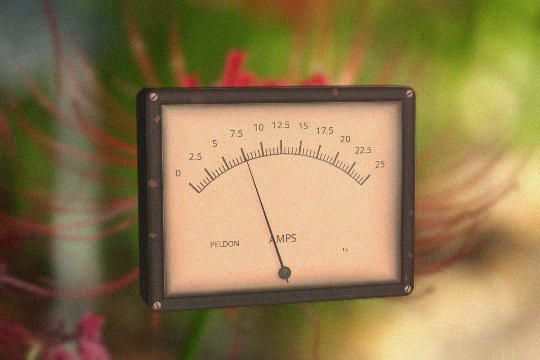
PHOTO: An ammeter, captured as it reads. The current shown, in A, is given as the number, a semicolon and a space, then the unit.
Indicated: 7.5; A
